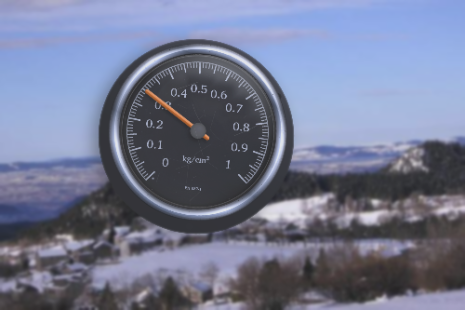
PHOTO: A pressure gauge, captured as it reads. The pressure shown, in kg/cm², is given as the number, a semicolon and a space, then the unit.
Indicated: 0.3; kg/cm²
